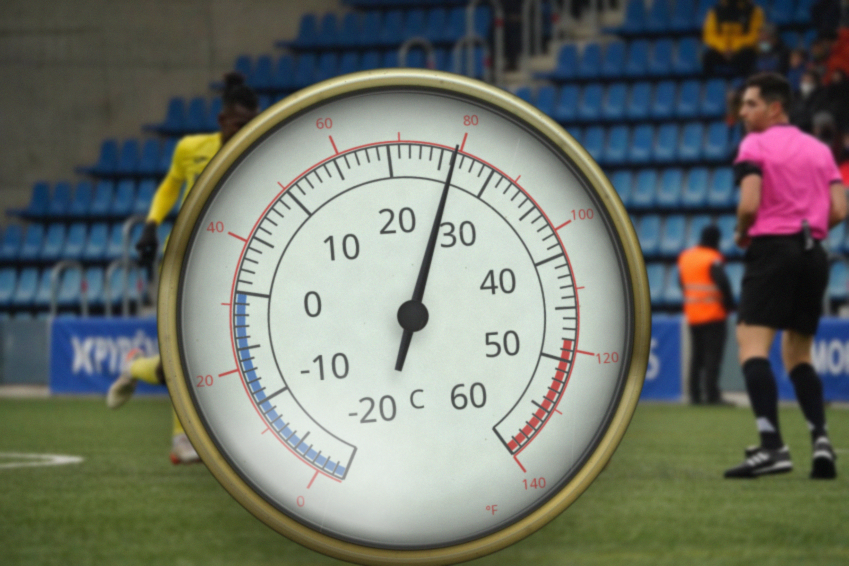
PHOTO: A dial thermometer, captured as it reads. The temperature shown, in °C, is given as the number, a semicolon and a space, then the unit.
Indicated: 26; °C
